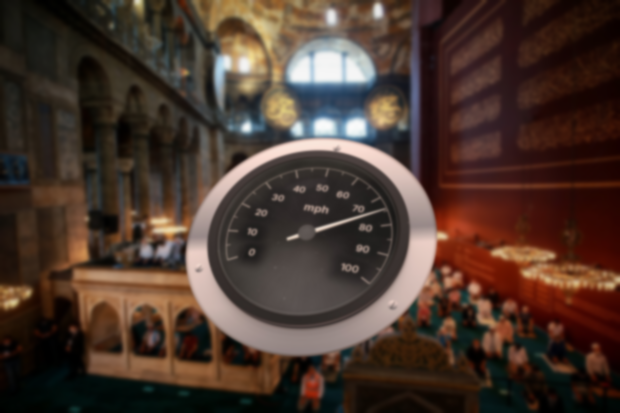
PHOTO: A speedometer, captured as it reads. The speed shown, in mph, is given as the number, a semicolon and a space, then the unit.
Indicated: 75; mph
